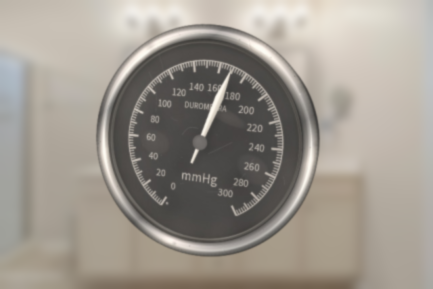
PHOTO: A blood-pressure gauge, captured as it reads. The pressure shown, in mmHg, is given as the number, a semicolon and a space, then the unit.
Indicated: 170; mmHg
